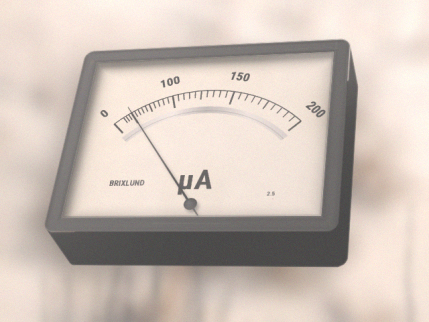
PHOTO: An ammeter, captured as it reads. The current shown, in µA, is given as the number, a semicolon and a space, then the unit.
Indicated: 50; µA
